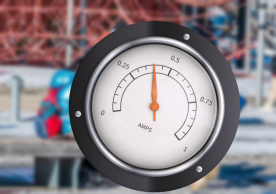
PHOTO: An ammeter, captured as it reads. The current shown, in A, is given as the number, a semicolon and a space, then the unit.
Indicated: 0.4; A
